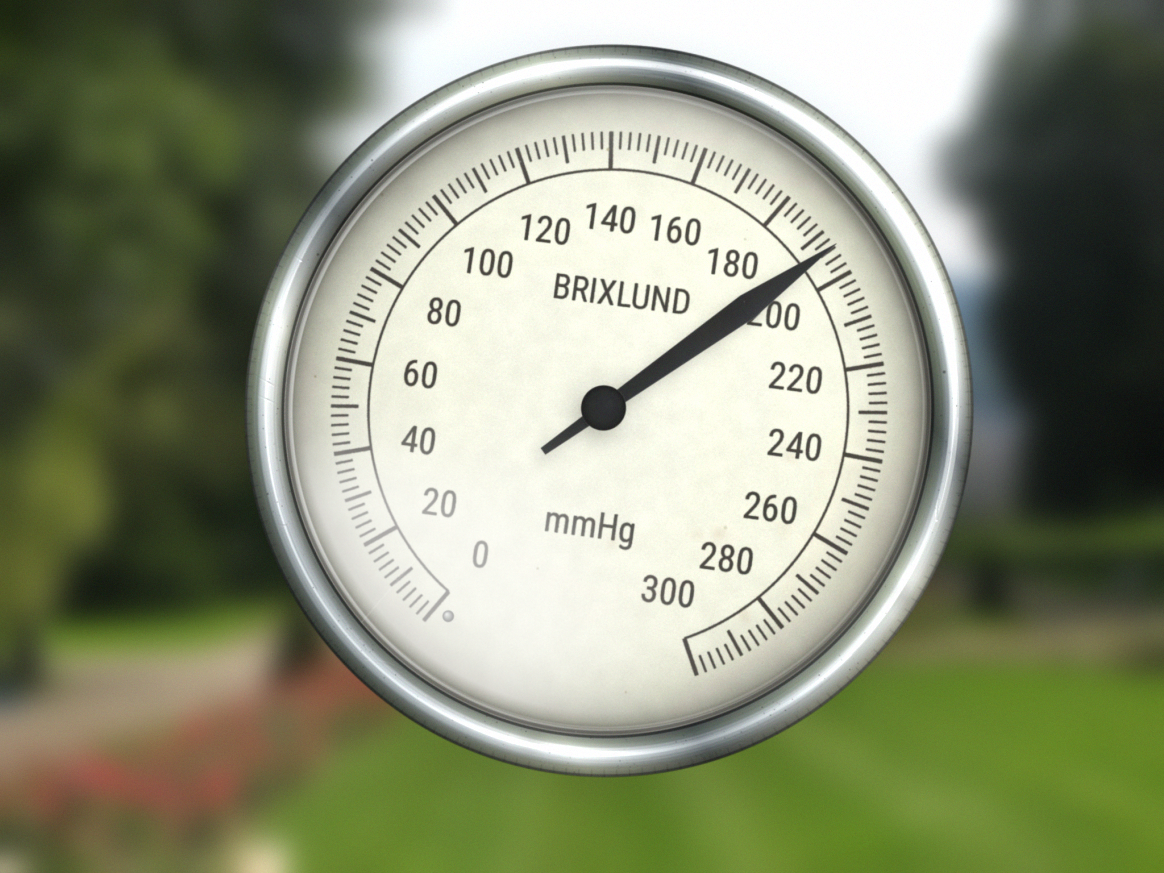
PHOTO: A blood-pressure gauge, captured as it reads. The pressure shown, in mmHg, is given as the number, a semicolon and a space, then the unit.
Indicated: 194; mmHg
